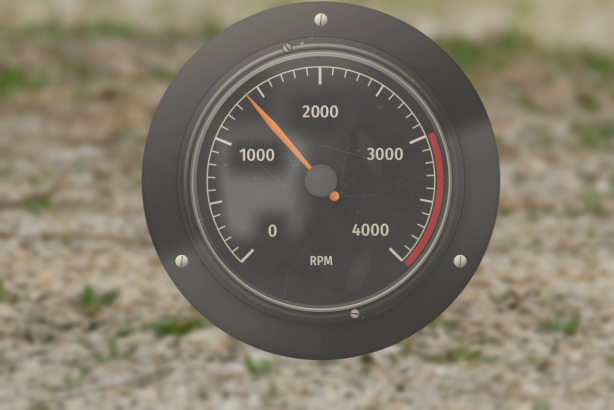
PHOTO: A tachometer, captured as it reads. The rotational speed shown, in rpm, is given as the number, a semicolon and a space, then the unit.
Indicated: 1400; rpm
